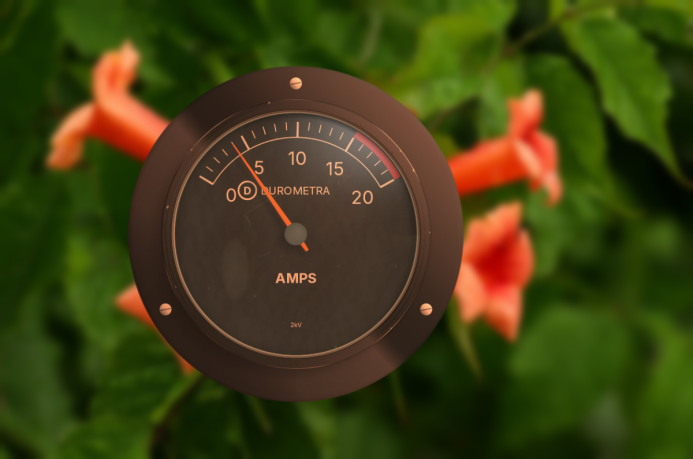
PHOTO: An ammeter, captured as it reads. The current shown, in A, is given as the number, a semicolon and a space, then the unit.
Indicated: 4; A
